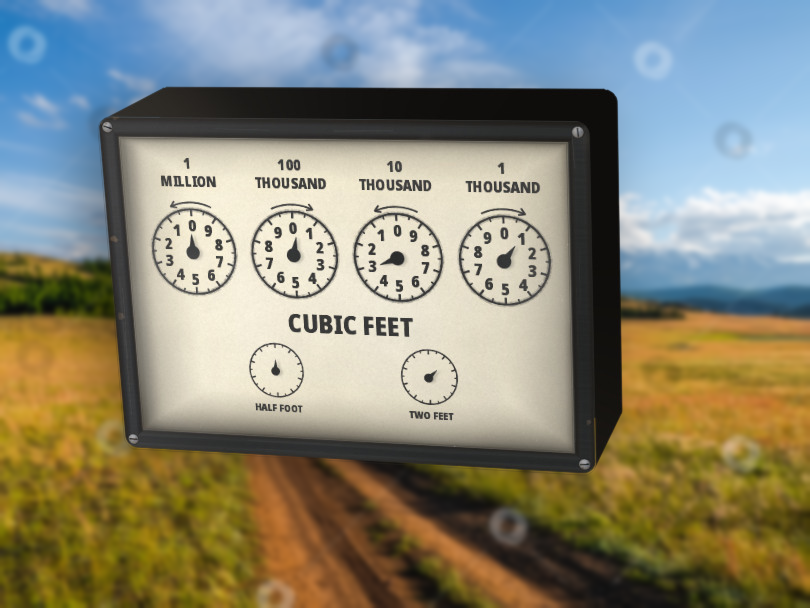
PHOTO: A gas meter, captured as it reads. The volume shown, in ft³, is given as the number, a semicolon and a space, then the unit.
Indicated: 3100; ft³
